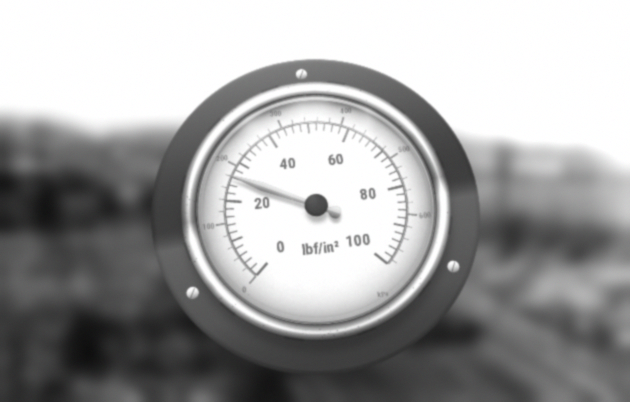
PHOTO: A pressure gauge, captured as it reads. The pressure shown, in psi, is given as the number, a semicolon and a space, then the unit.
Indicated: 26; psi
